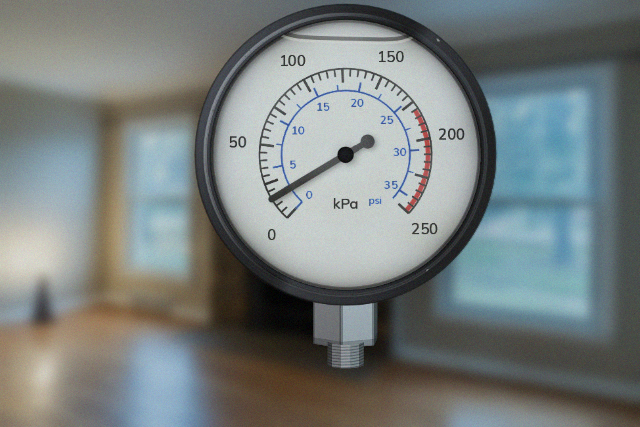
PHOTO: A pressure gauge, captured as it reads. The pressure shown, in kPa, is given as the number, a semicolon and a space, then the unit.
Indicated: 15; kPa
